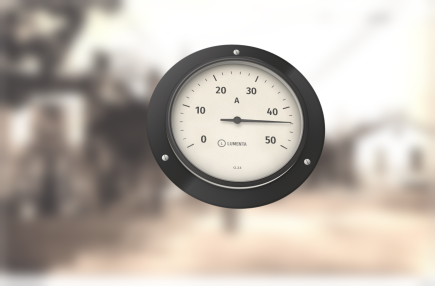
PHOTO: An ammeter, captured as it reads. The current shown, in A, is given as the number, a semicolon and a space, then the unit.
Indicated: 44; A
